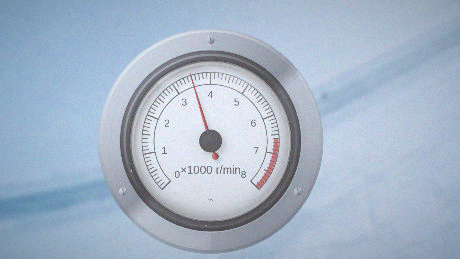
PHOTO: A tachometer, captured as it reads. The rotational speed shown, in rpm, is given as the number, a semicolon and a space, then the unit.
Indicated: 3500; rpm
